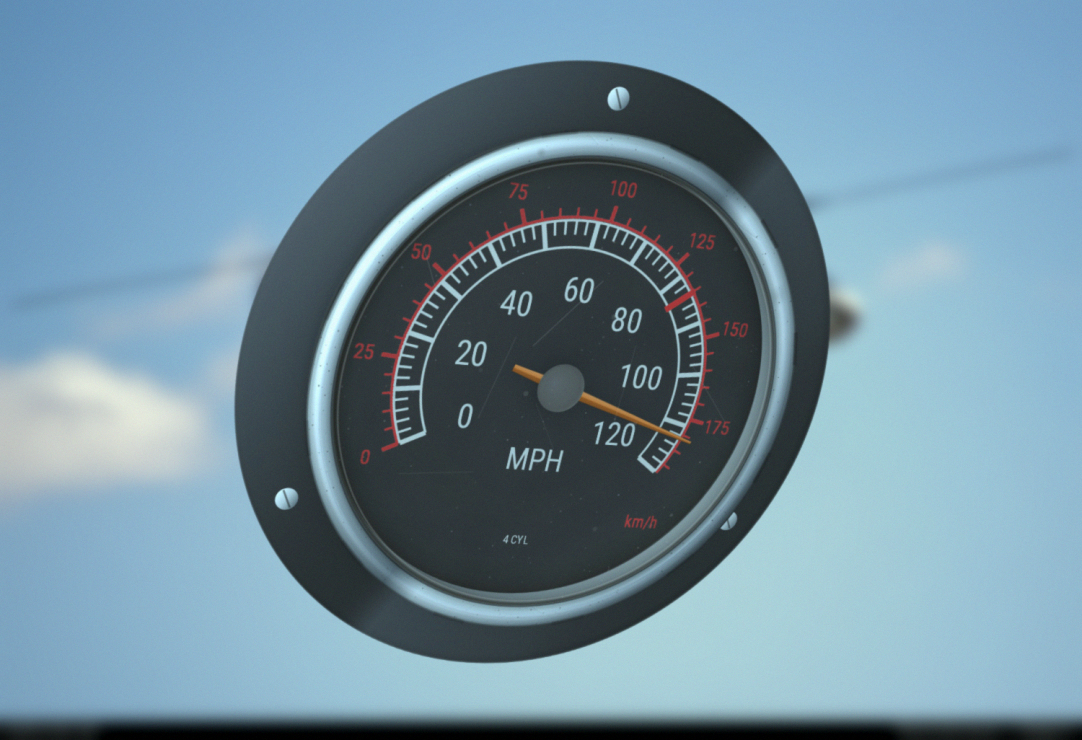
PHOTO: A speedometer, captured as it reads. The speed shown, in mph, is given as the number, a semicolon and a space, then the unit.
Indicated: 112; mph
